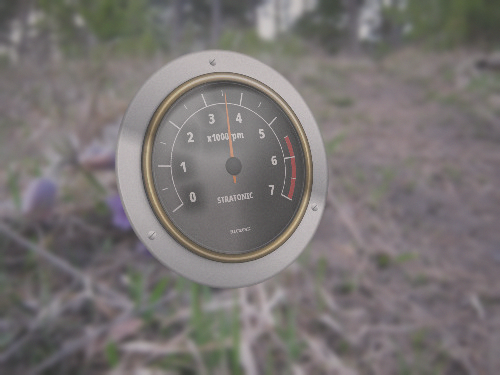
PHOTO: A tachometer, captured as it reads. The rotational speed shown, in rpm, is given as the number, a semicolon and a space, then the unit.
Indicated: 3500; rpm
